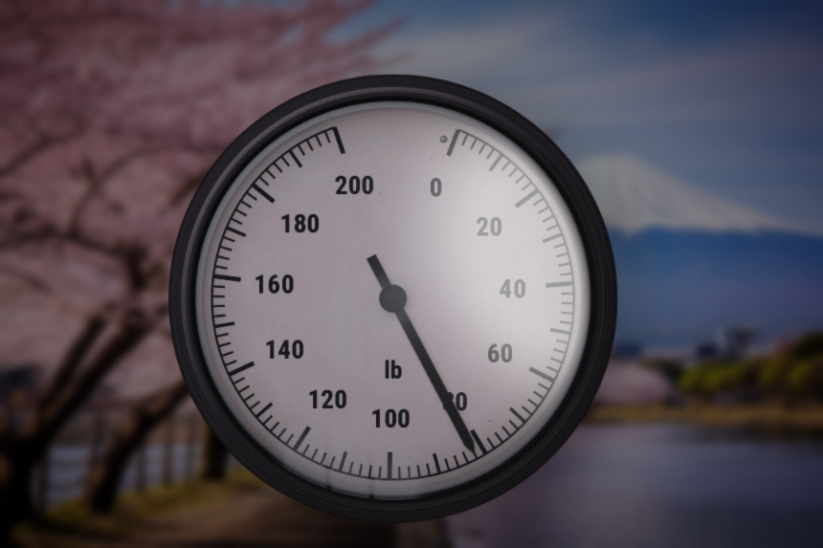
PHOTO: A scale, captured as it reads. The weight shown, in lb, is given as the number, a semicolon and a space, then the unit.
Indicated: 82; lb
